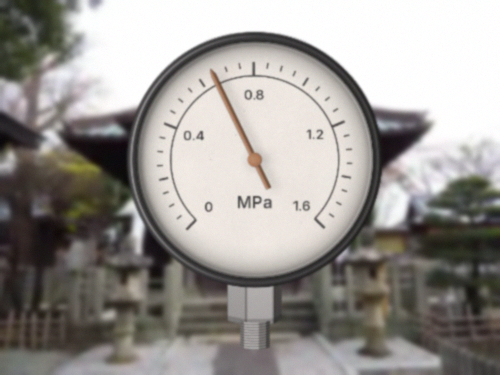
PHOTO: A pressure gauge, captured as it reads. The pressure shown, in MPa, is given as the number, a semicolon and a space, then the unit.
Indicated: 0.65; MPa
